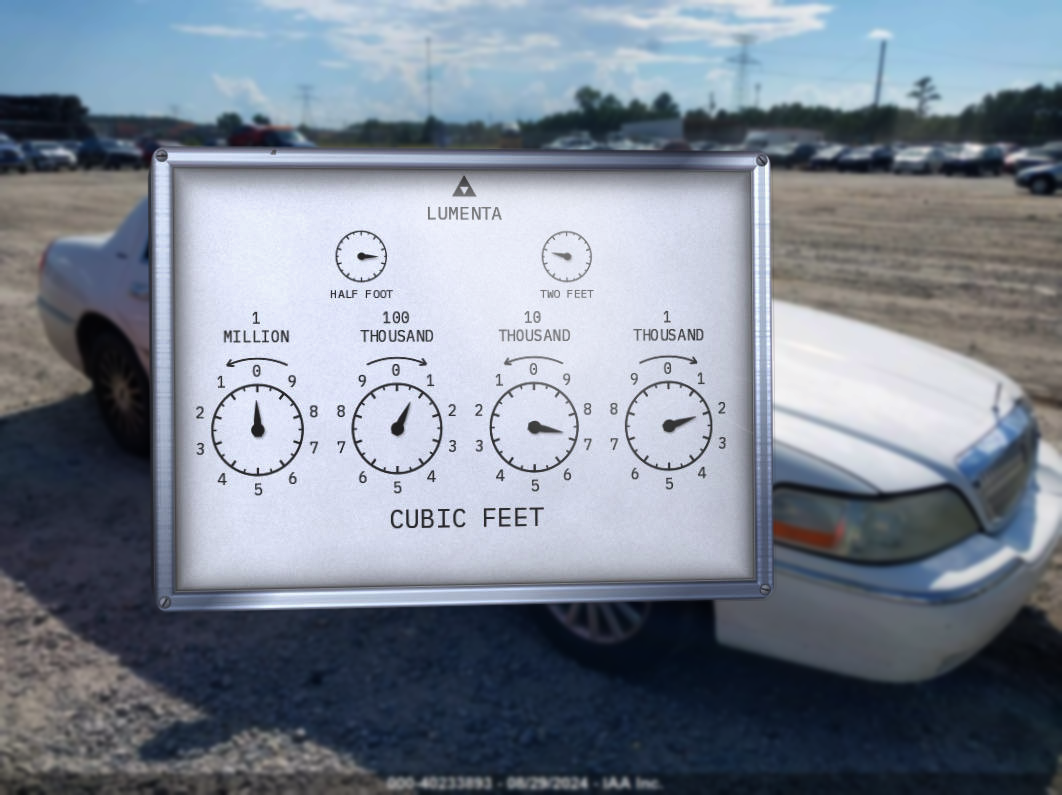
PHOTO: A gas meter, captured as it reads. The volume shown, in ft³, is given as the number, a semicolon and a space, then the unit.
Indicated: 7200; ft³
